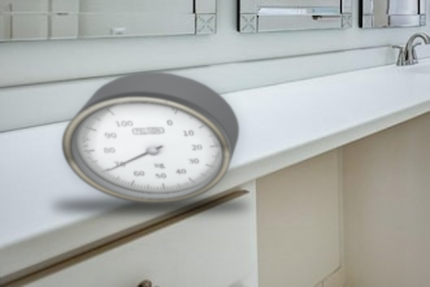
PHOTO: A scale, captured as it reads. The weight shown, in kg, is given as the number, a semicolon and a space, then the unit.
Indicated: 70; kg
